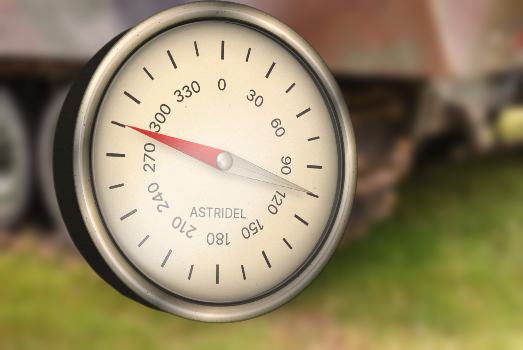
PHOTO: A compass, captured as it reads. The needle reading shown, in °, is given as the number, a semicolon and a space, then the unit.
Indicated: 285; °
